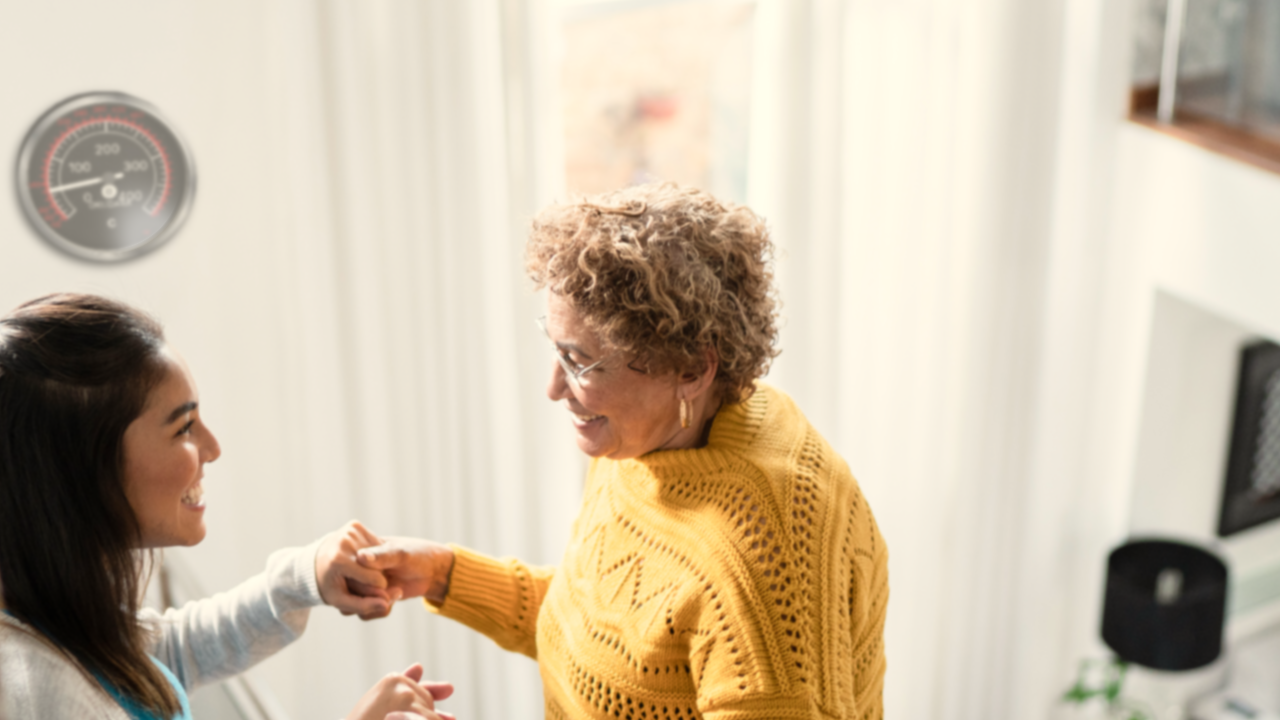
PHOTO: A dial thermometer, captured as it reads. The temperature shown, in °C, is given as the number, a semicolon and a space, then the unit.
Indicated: 50; °C
